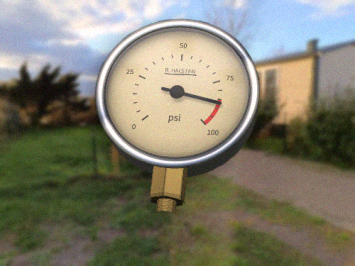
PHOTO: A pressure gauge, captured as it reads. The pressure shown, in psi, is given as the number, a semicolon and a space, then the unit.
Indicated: 87.5; psi
